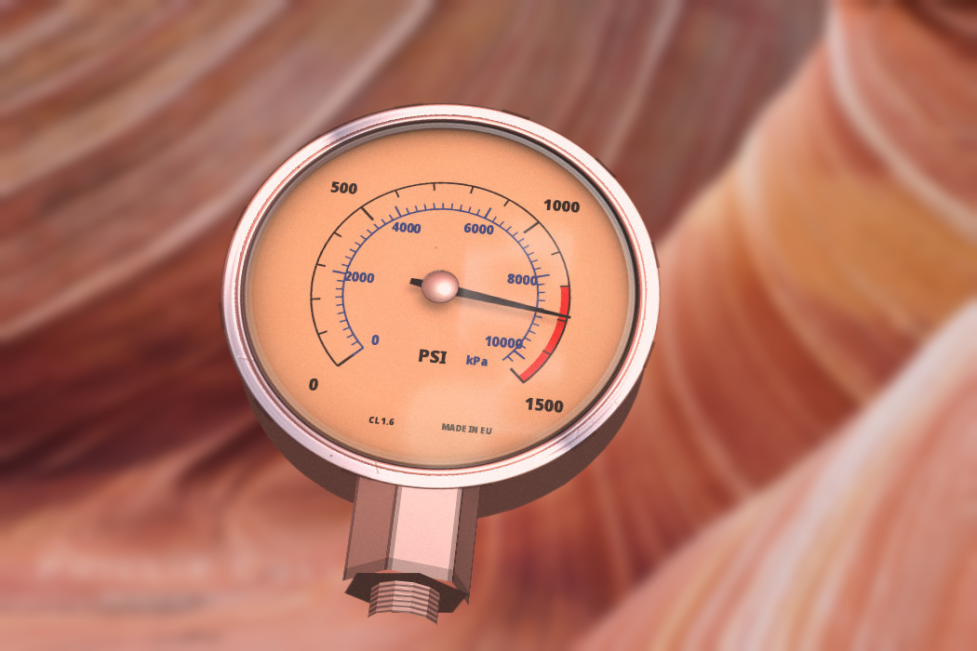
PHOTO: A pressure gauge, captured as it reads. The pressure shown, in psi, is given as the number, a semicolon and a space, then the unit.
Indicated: 1300; psi
